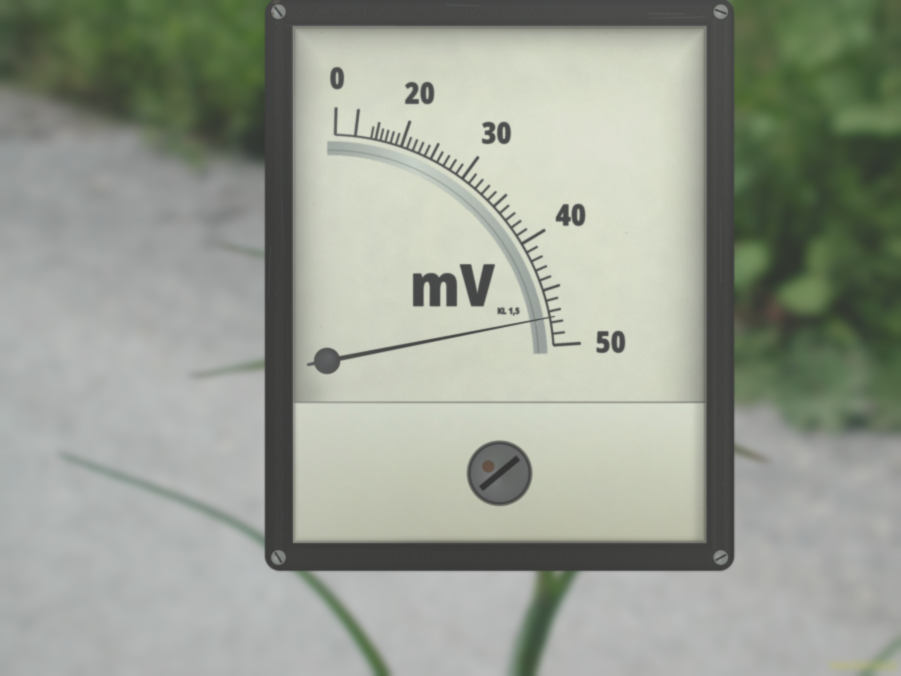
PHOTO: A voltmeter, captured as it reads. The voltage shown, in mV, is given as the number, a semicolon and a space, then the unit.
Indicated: 47.5; mV
